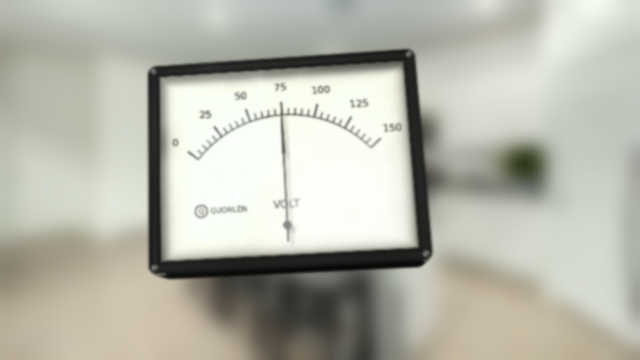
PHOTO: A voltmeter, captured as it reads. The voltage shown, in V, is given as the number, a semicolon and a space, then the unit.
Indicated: 75; V
